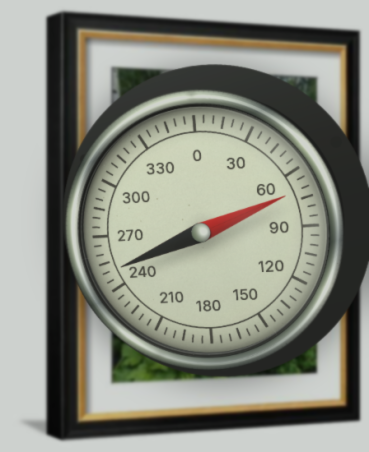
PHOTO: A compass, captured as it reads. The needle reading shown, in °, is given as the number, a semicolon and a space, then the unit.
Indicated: 70; °
